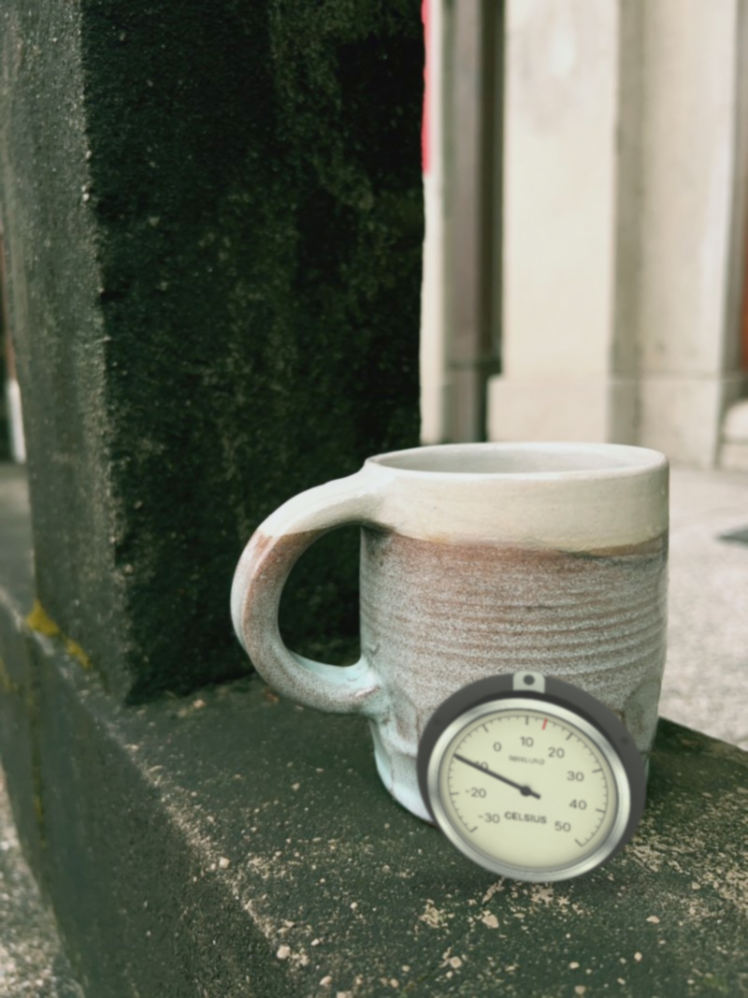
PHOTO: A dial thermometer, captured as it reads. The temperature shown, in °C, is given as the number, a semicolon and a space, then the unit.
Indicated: -10; °C
